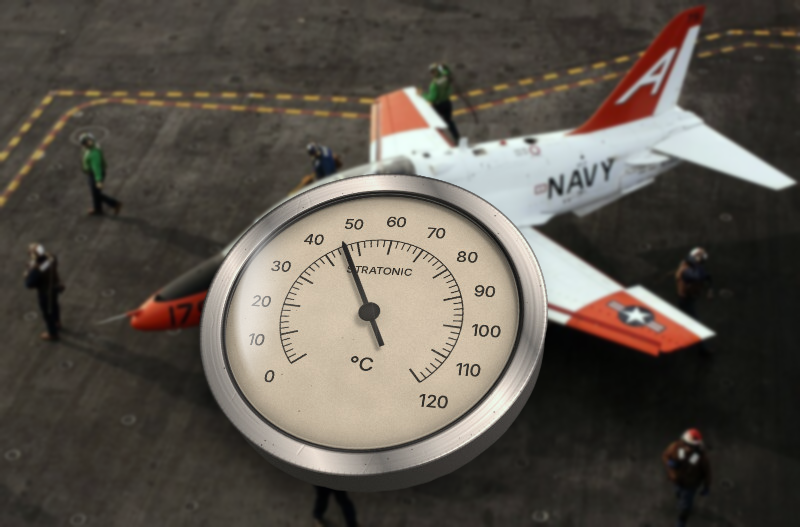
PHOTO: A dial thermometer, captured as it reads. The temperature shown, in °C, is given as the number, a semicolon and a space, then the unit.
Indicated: 46; °C
